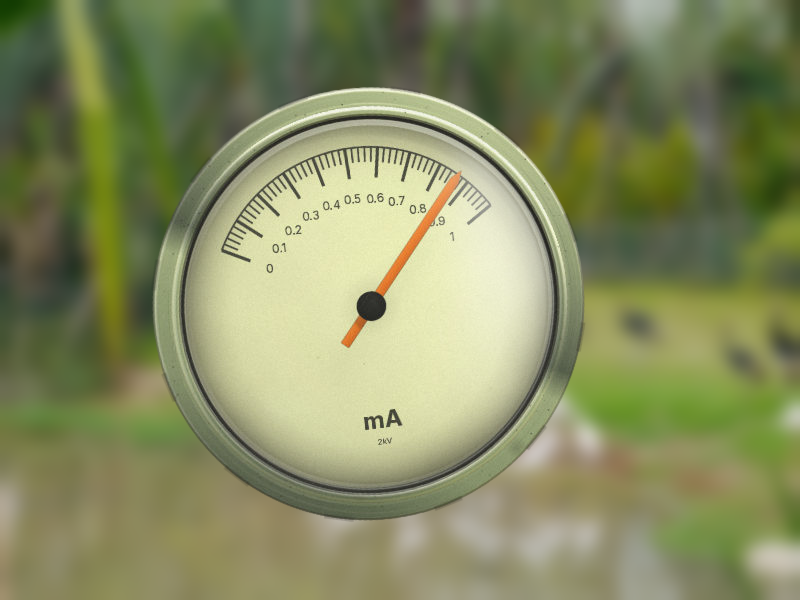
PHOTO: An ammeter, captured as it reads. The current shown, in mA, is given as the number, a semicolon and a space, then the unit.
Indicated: 0.86; mA
